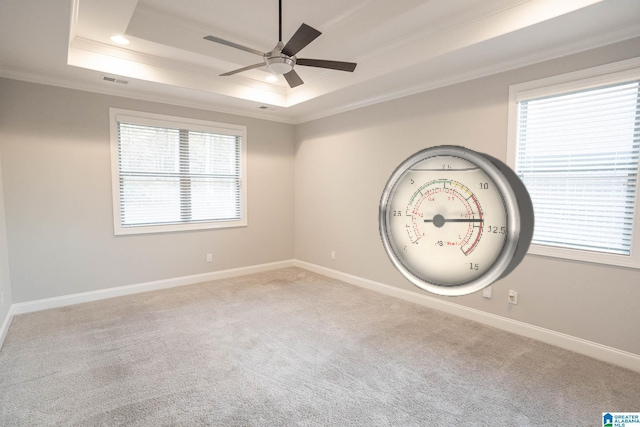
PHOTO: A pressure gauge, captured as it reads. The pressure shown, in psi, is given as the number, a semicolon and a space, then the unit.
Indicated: 12; psi
